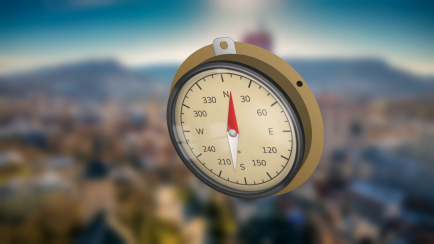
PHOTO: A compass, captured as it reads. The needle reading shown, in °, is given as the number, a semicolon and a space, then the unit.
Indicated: 10; °
